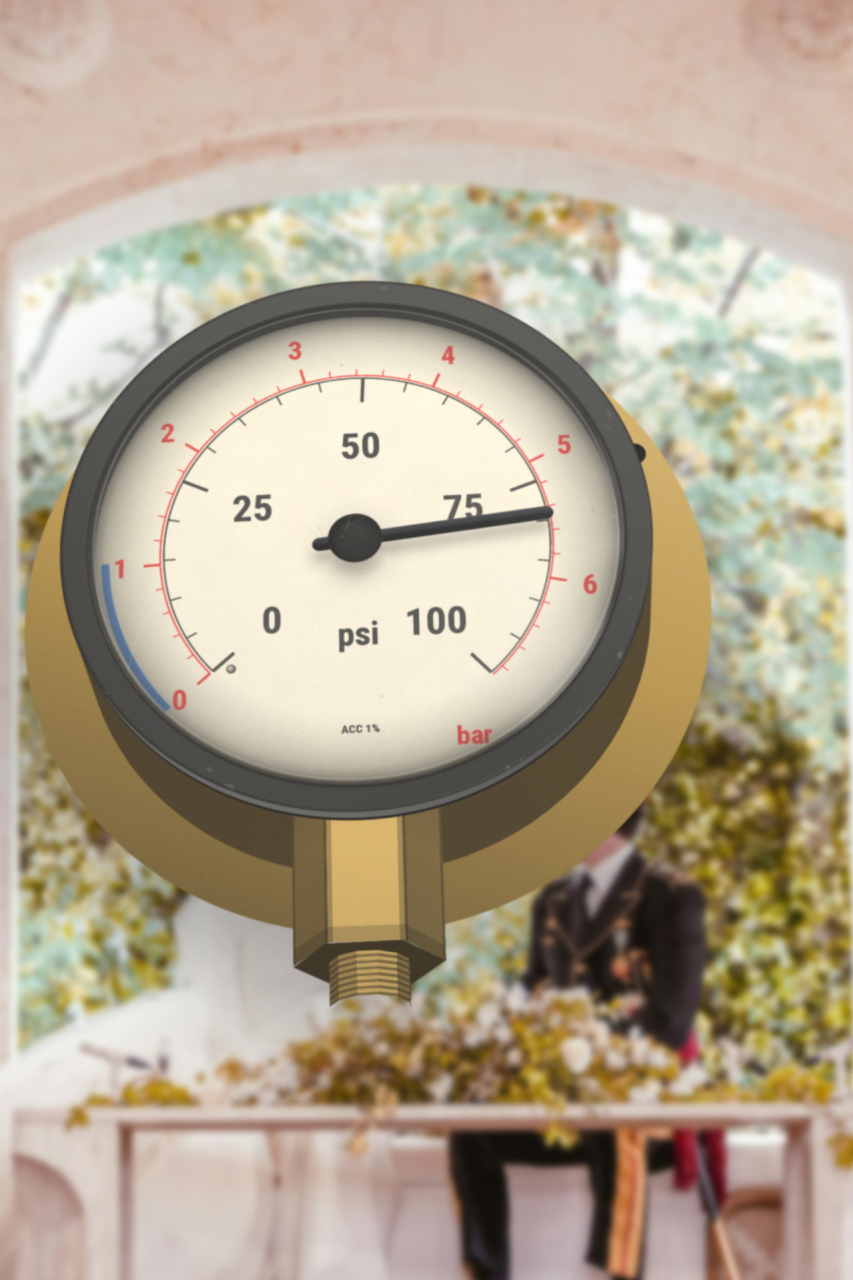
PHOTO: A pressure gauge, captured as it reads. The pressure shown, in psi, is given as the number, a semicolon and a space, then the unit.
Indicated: 80; psi
